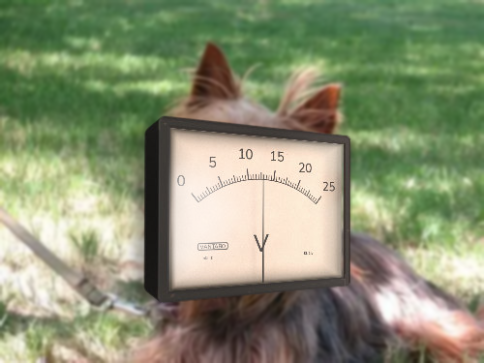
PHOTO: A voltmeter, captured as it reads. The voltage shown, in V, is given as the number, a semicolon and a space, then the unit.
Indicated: 12.5; V
